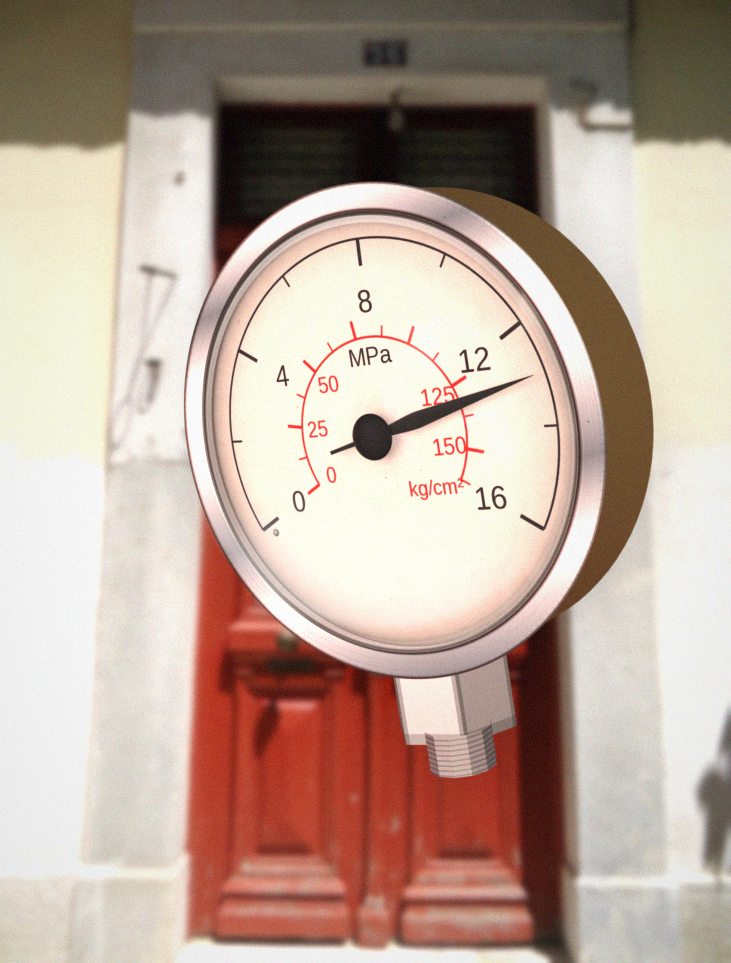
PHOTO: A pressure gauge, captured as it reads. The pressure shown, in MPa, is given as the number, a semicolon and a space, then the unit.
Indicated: 13; MPa
